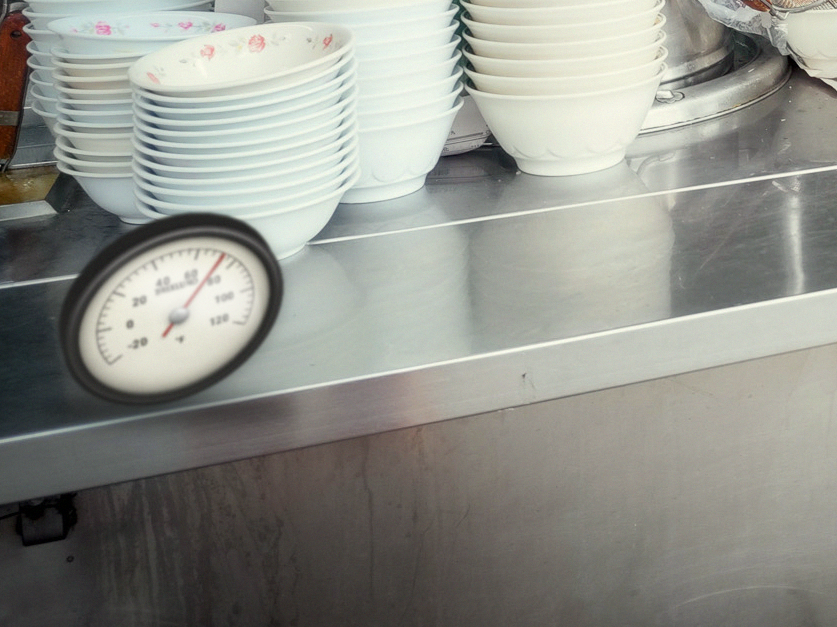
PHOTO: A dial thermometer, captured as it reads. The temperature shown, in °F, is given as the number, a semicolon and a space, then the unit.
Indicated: 72; °F
